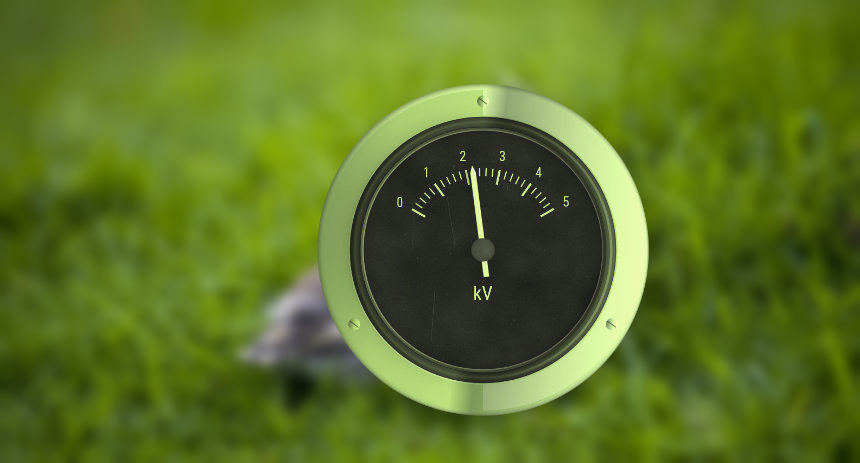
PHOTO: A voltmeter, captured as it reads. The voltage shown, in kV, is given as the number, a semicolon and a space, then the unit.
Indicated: 2.2; kV
